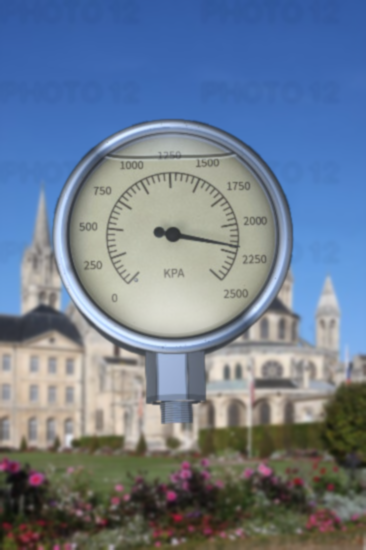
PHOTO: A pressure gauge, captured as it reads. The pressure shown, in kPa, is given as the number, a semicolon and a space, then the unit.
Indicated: 2200; kPa
